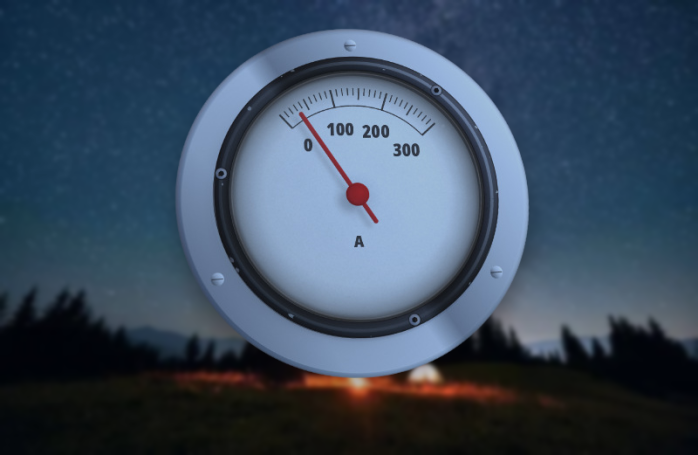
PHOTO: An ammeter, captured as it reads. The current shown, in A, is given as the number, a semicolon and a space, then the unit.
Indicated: 30; A
